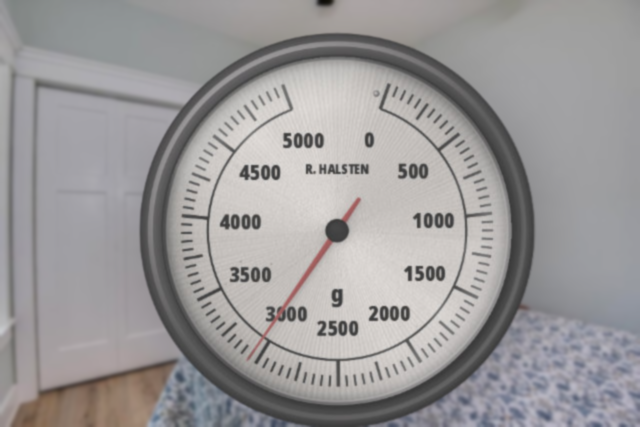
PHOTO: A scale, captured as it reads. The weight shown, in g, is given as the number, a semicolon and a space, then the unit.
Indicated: 3050; g
